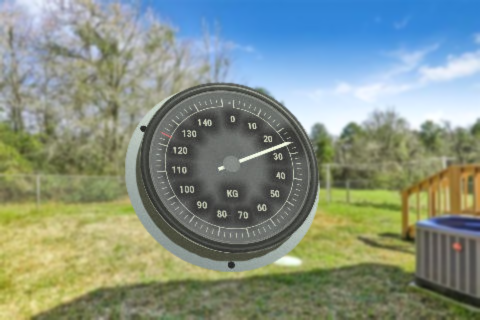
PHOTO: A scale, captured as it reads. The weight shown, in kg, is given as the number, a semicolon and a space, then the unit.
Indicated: 26; kg
